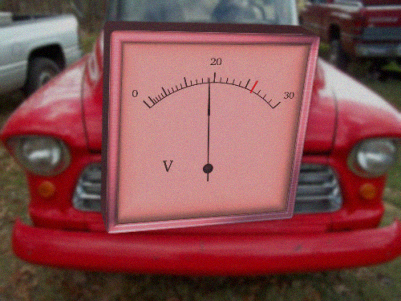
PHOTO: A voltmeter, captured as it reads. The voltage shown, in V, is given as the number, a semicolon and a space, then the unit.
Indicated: 19; V
